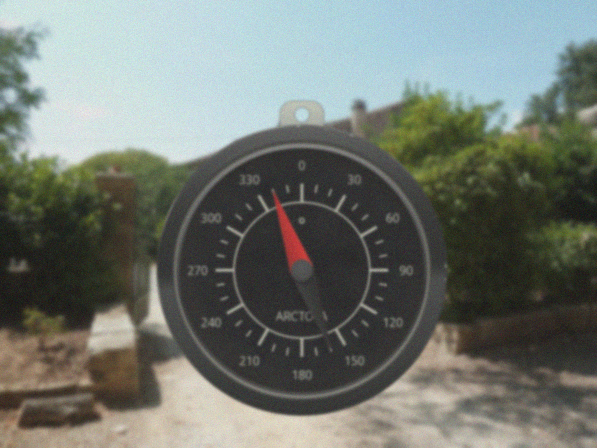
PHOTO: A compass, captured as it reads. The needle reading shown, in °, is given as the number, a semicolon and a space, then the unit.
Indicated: 340; °
